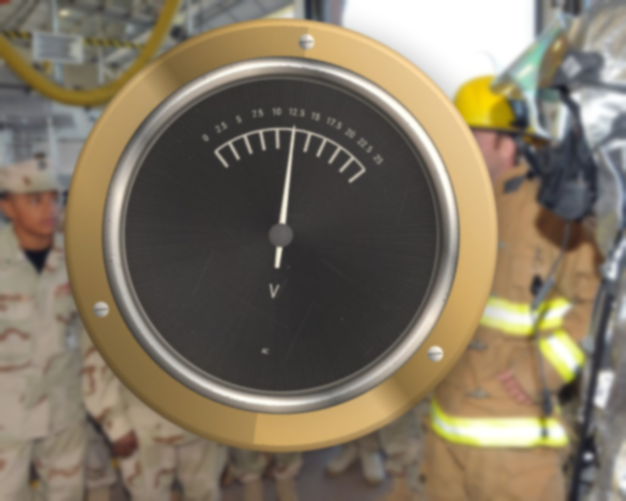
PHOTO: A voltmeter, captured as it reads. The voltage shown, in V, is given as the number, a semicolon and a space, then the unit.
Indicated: 12.5; V
